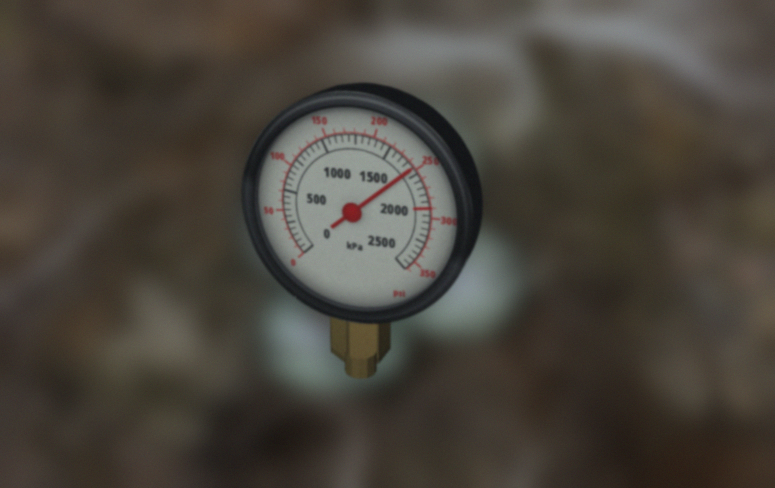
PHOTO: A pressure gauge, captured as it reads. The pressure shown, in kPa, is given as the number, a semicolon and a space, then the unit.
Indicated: 1700; kPa
